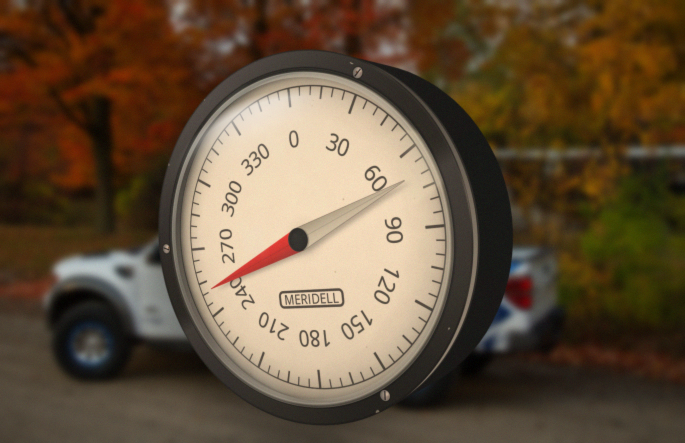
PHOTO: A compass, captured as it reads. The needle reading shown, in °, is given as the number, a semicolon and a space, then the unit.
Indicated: 250; °
